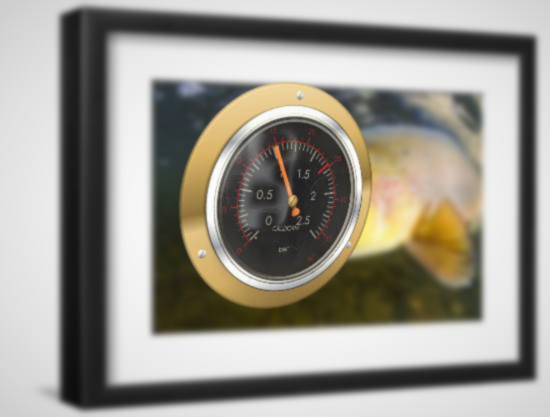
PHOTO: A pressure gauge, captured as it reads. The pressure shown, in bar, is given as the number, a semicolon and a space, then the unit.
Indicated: 1; bar
